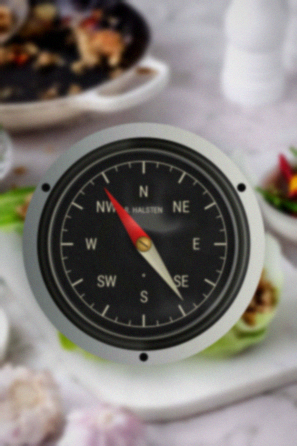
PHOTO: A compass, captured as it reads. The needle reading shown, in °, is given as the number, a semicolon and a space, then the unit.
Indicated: 325; °
